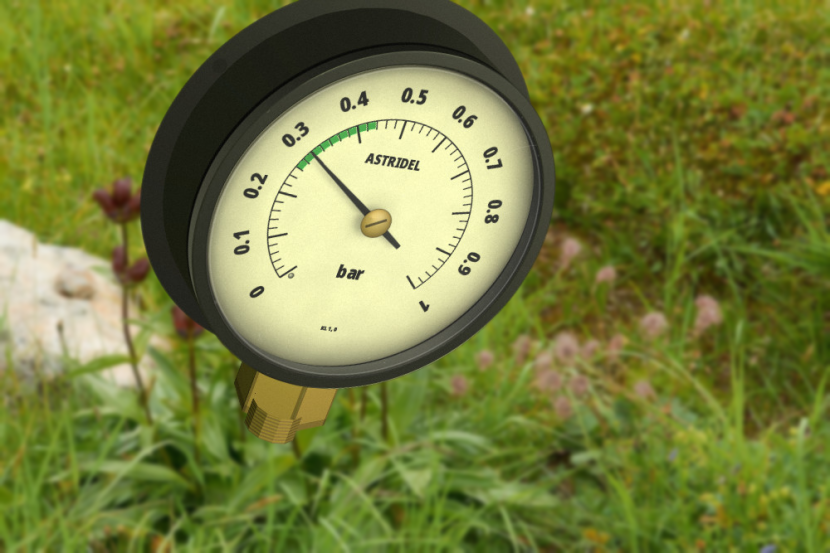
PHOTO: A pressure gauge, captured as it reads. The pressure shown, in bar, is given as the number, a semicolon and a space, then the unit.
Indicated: 0.3; bar
